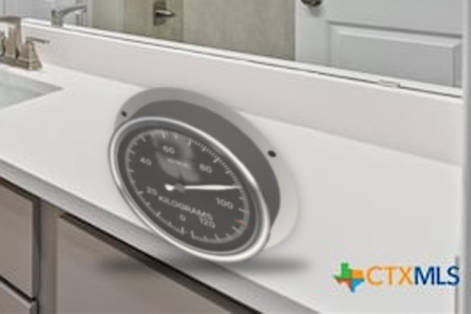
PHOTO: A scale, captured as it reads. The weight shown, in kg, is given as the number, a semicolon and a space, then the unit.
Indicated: 90; kg
